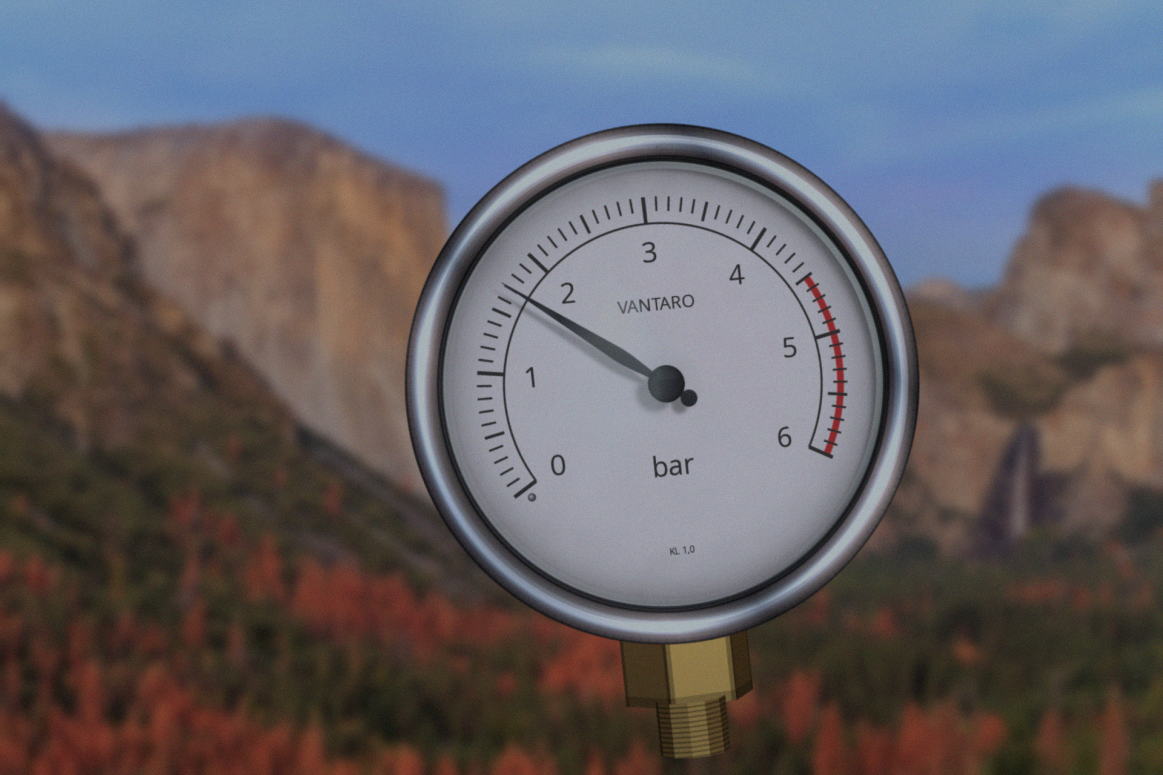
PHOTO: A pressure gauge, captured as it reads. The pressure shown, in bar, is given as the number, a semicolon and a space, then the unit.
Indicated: 1.7; bar
